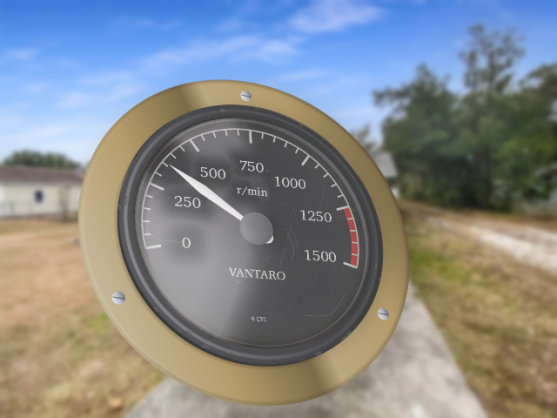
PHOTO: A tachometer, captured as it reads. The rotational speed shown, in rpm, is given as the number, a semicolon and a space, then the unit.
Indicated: 350; rpm
